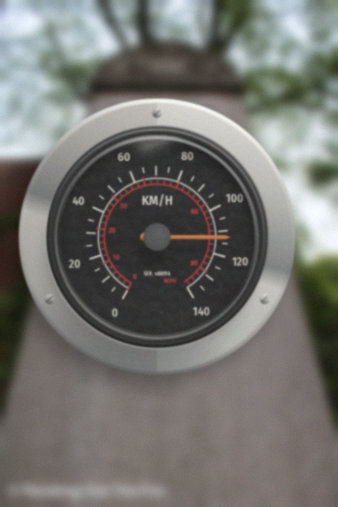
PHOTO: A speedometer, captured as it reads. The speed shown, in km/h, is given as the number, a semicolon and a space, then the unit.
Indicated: 112.5; km/h
